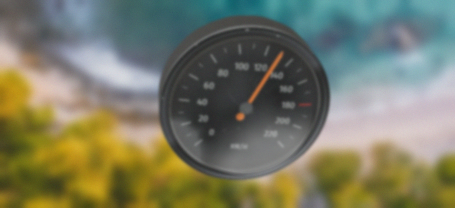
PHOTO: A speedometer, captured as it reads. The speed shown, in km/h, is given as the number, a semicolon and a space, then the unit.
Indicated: 130; km/h
